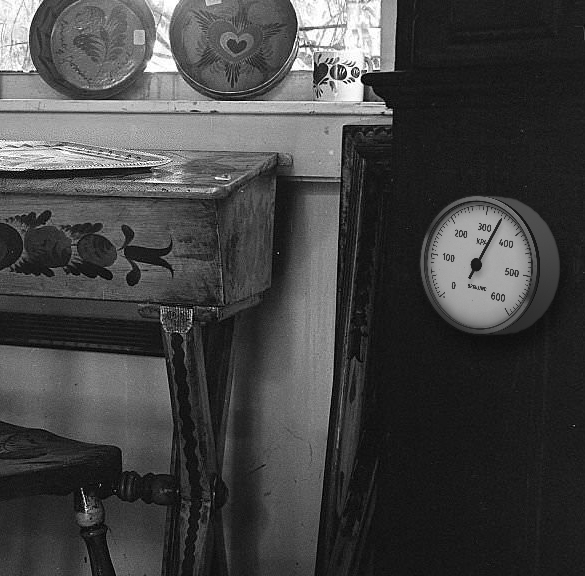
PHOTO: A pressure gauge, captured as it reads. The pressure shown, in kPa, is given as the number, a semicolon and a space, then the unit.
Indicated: 350; kPa
